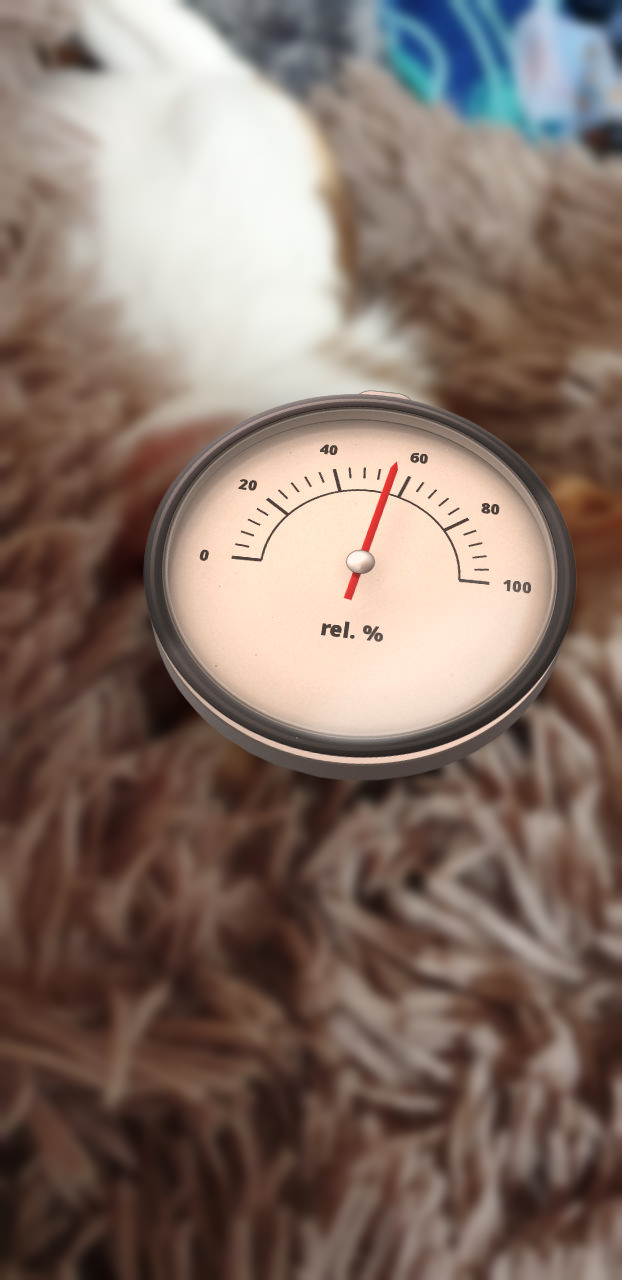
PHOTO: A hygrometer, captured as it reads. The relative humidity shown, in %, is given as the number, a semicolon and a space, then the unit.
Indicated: 56; %
